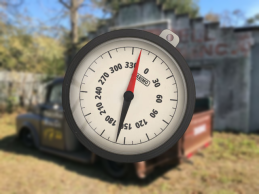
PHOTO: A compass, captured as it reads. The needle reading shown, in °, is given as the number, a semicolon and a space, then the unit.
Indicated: 340; °
